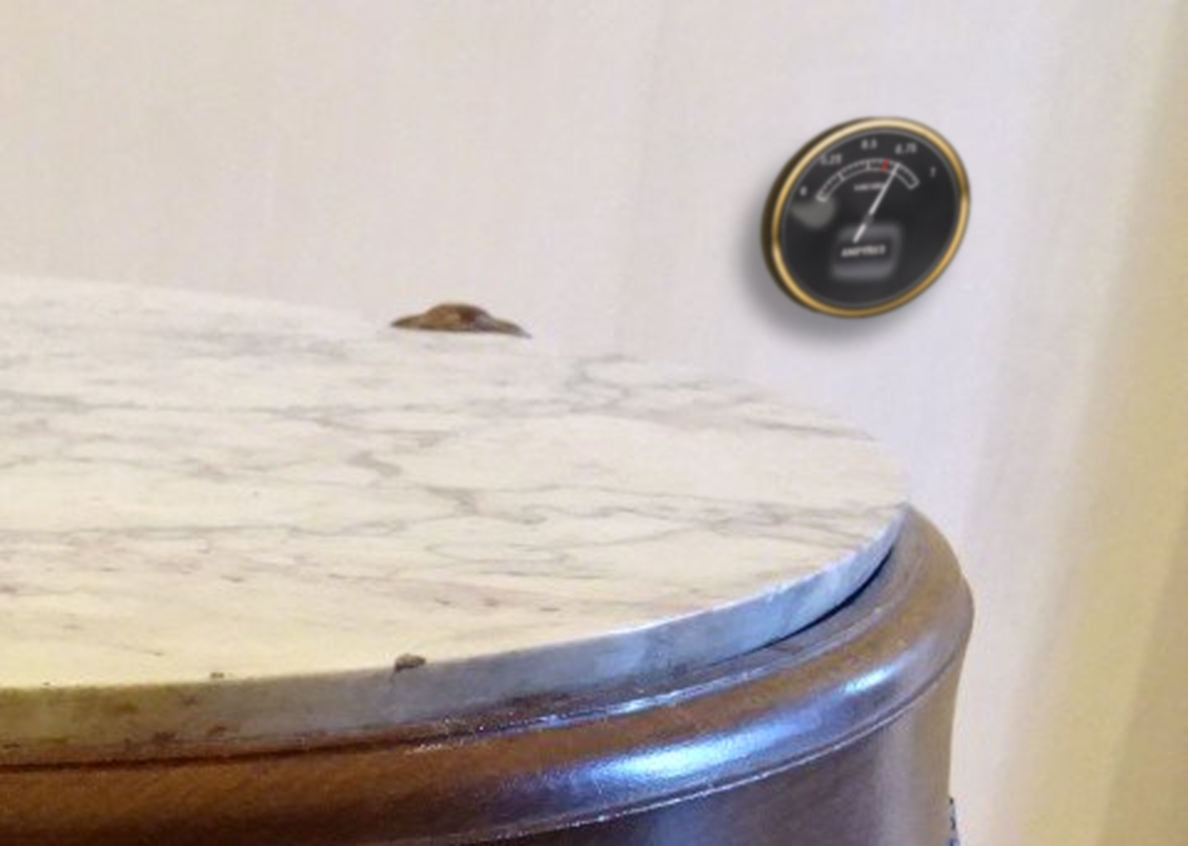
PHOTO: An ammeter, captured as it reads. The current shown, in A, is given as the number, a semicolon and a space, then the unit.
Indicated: 0.75; A
